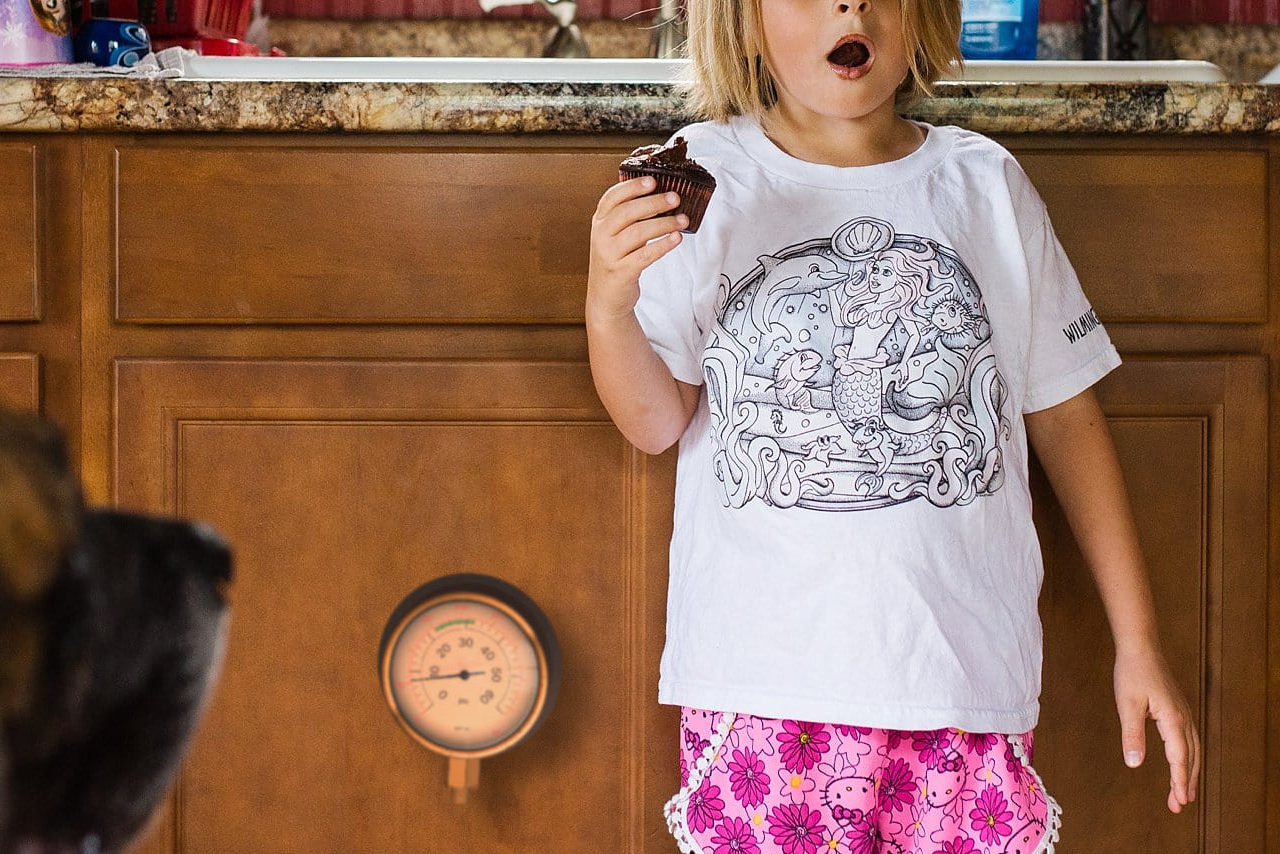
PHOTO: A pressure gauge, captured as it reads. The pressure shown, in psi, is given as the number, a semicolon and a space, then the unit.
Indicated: 8; psi
